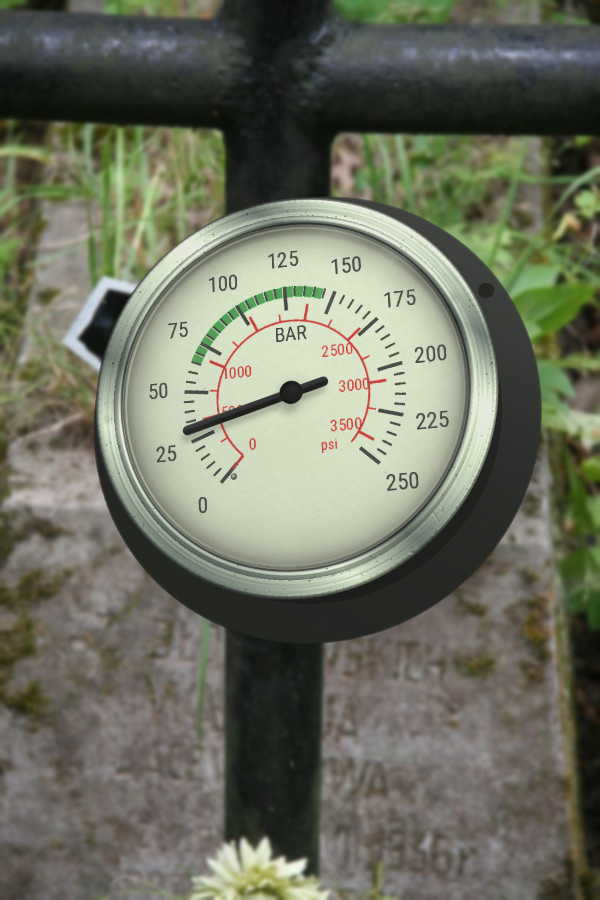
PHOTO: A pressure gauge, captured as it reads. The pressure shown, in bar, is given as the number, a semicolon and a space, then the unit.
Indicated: 30; bar
